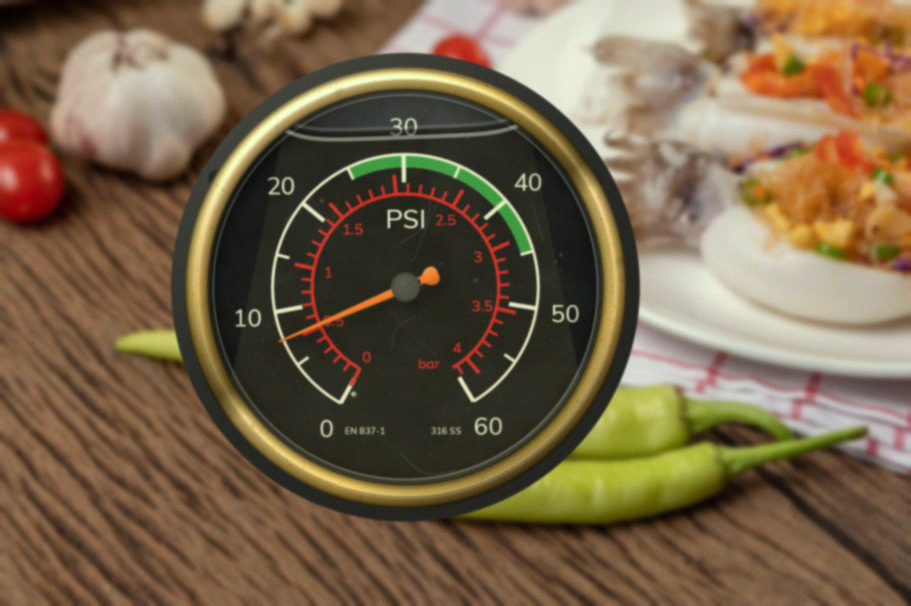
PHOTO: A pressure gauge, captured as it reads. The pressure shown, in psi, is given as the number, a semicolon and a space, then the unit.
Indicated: 7.5; psi
